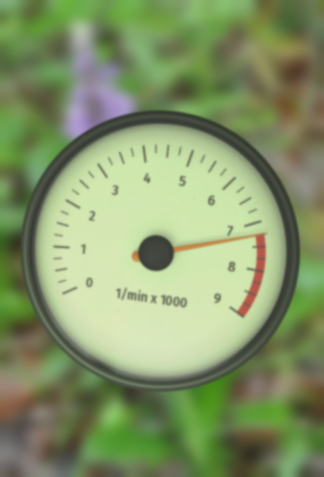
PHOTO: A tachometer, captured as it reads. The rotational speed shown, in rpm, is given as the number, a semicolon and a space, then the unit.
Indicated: 7250; rpm
